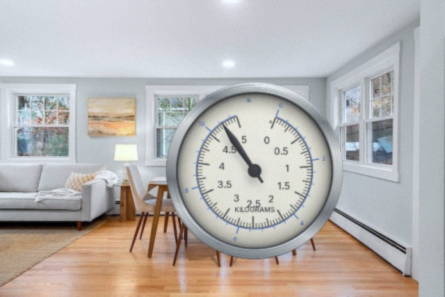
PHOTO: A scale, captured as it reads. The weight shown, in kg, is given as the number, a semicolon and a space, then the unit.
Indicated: 4.75; kg
